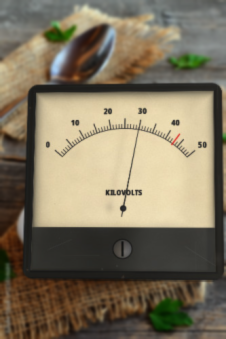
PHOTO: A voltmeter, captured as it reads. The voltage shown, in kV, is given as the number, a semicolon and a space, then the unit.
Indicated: 30; kV
